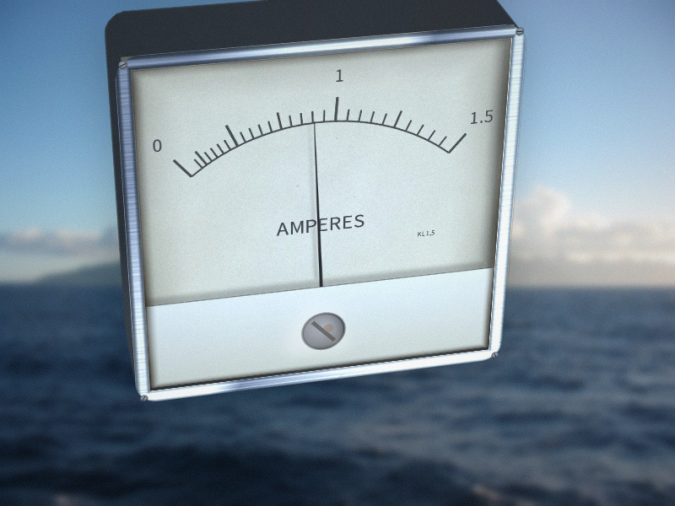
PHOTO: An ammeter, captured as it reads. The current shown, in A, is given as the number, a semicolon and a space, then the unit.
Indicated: 0.9; A
